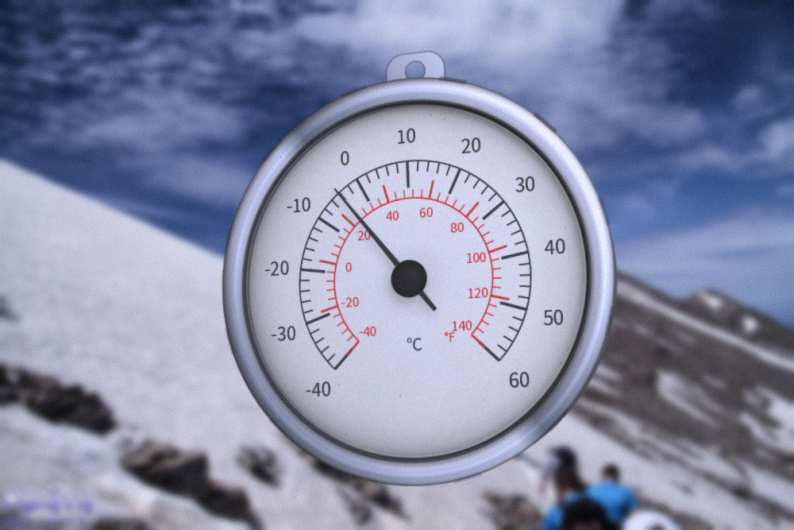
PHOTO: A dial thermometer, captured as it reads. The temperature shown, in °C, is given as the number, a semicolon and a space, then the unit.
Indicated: -4; °C
